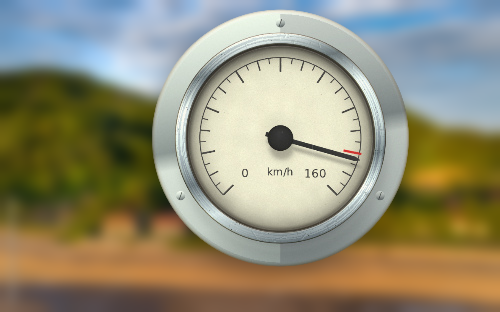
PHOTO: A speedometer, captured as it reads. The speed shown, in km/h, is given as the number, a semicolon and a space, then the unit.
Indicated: 142.5; km/h
